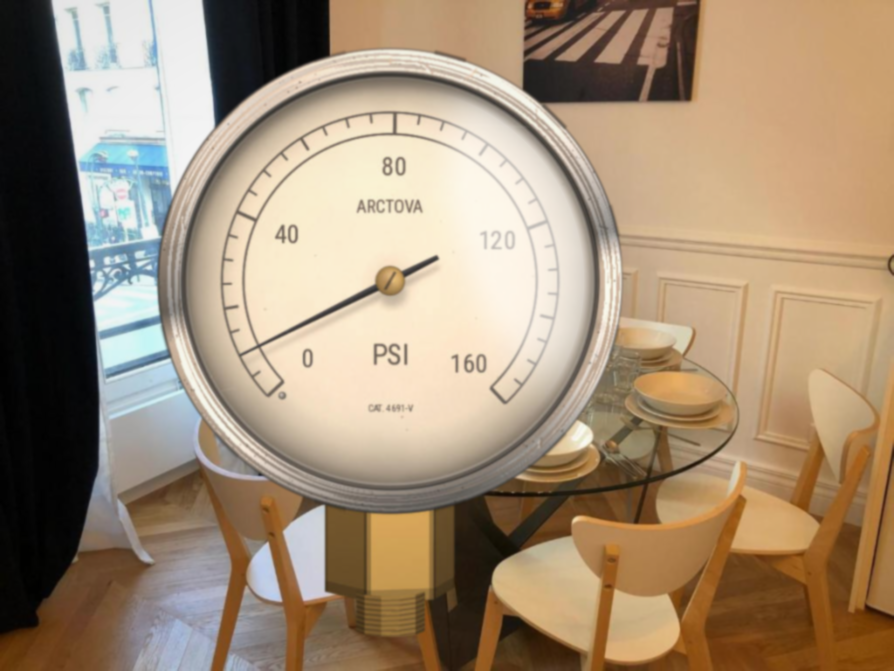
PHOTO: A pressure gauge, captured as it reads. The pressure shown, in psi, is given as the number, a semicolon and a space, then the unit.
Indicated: 10; psi
